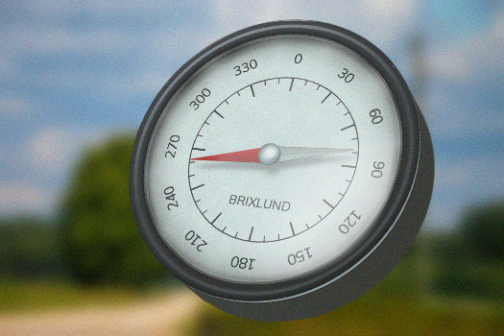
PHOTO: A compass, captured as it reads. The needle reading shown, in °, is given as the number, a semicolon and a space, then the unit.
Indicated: 260; °
